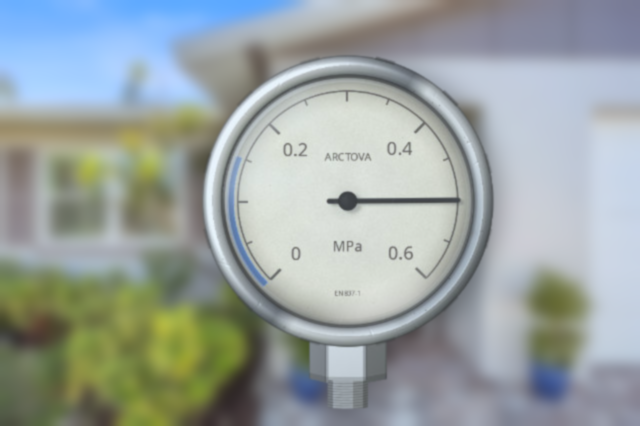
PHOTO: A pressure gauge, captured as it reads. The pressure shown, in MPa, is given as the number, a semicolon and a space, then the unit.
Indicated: 0.5; MPa
